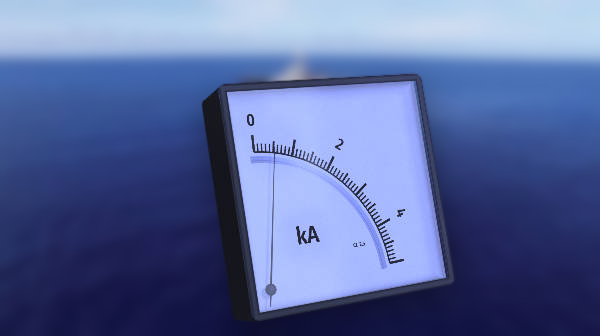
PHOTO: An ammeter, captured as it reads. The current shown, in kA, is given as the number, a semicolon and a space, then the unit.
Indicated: 0.5; kA
